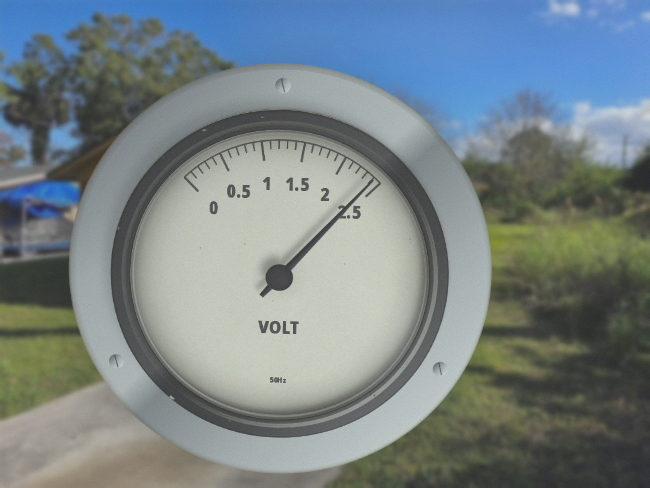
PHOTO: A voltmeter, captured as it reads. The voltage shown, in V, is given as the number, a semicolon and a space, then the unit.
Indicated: 2.4; V
